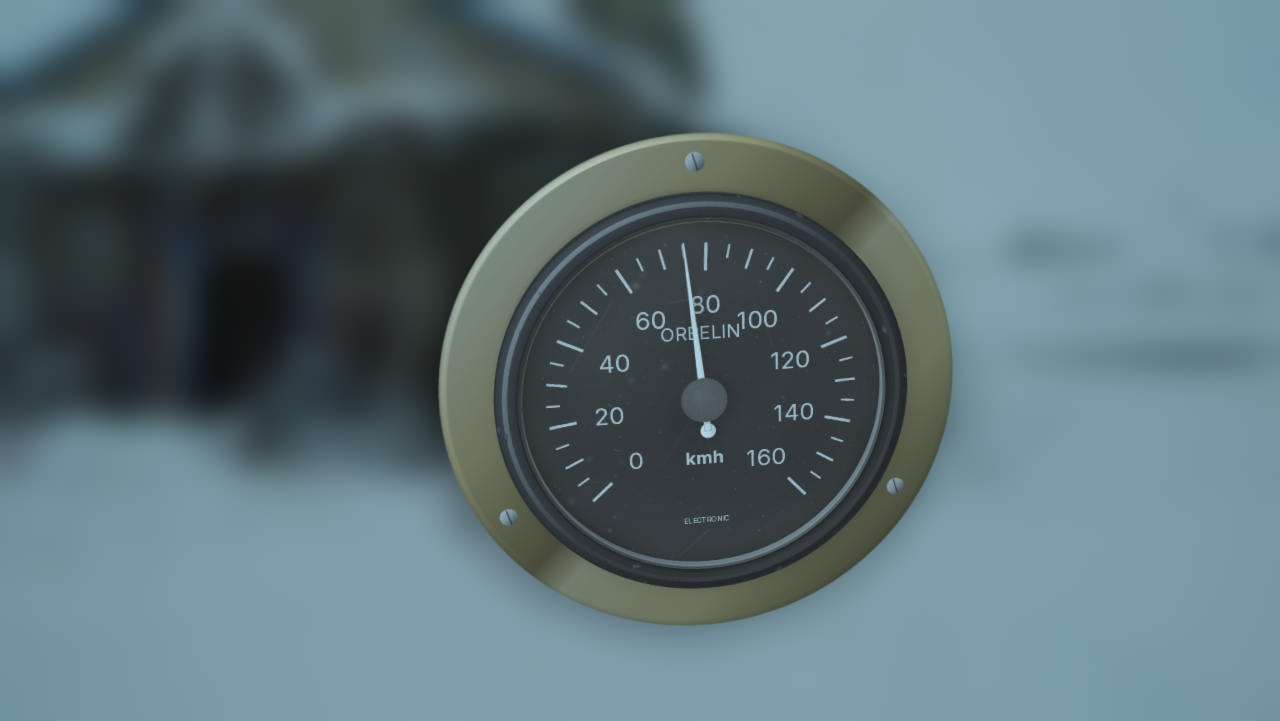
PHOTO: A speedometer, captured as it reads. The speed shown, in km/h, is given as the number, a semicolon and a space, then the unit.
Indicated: 75; km/h
